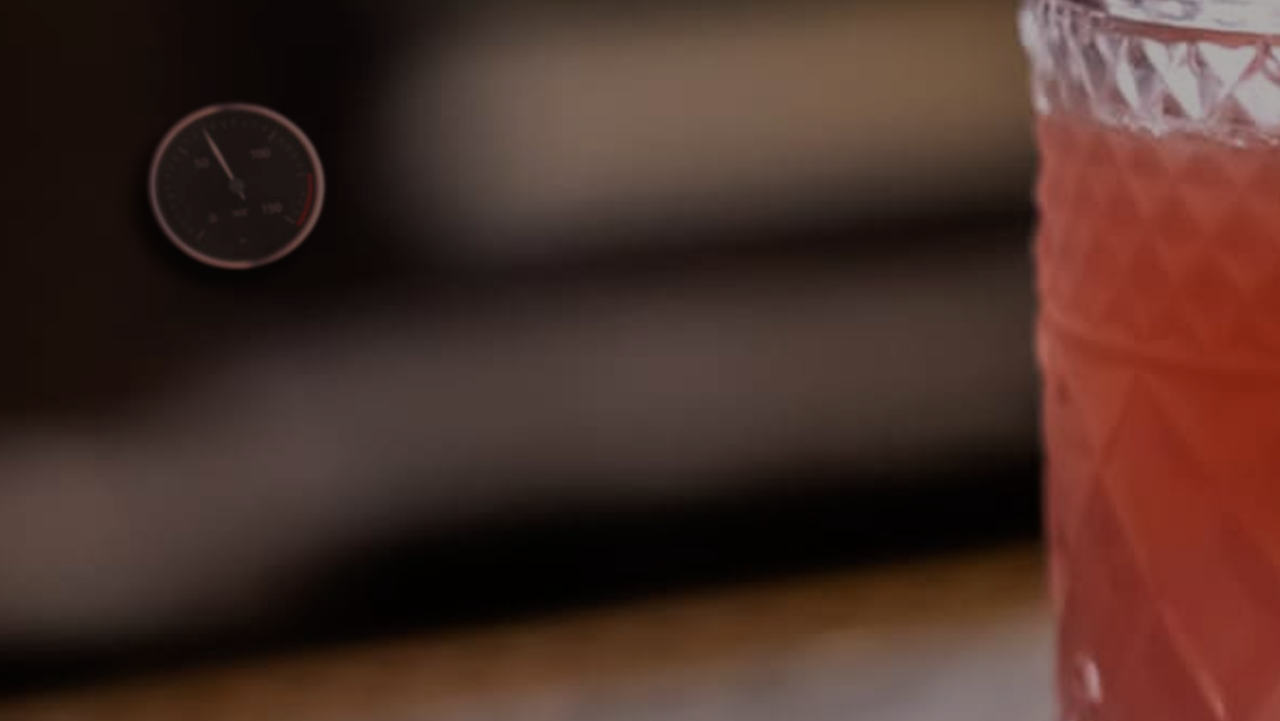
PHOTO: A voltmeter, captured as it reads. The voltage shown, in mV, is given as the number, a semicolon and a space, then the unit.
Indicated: 65; mV
